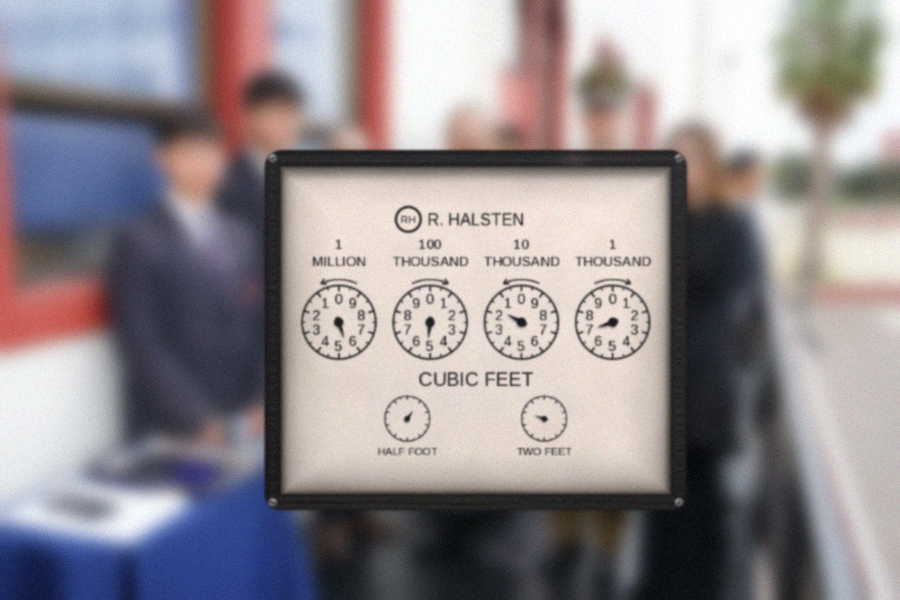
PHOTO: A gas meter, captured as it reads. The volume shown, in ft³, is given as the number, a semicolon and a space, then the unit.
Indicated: 551700; ft³
